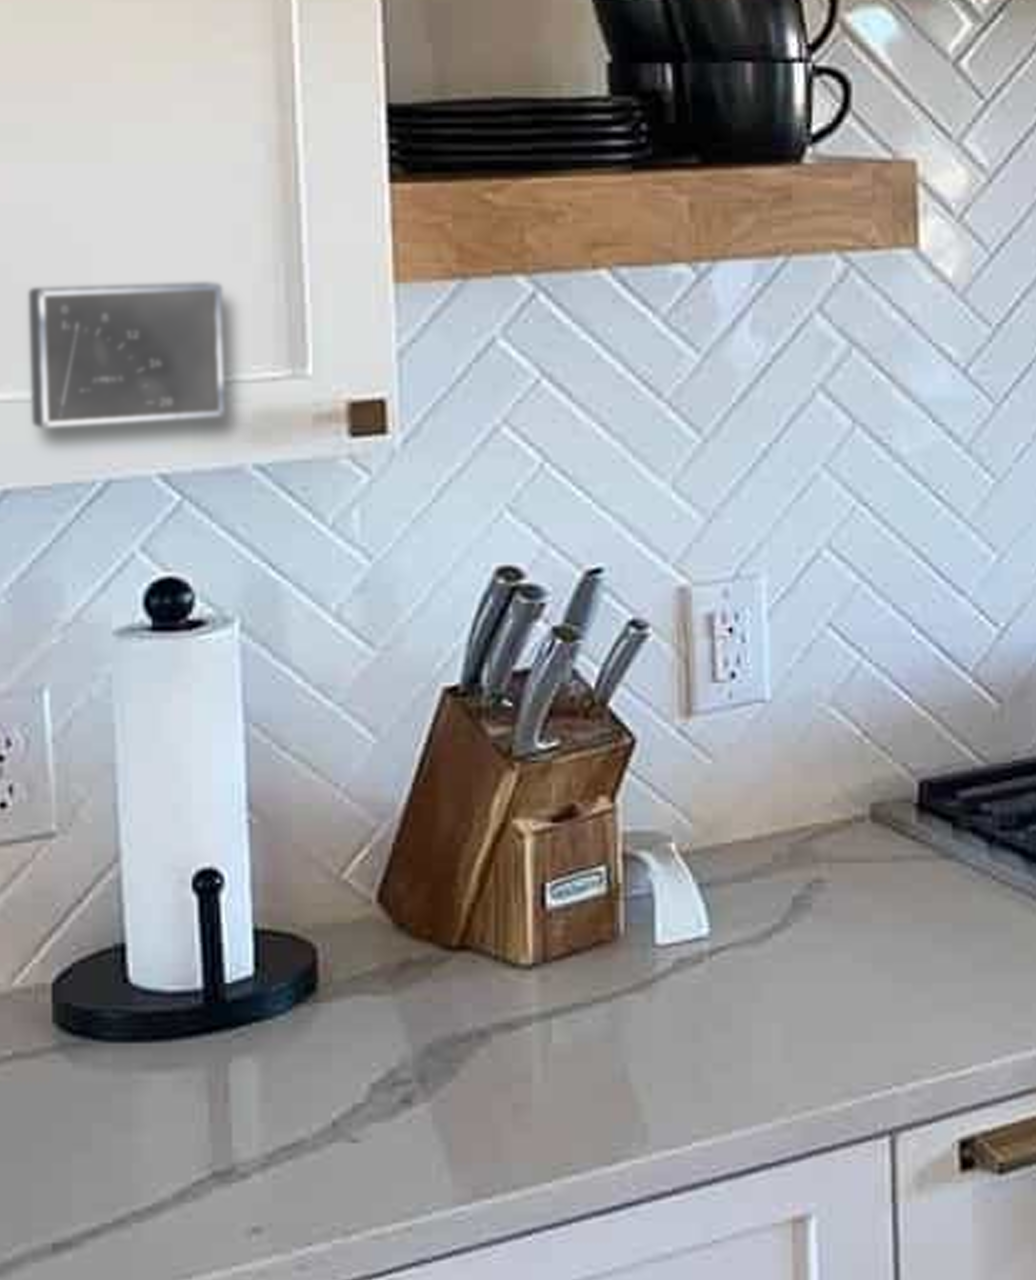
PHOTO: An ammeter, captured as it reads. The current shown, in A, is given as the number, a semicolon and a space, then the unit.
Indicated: 4; A
